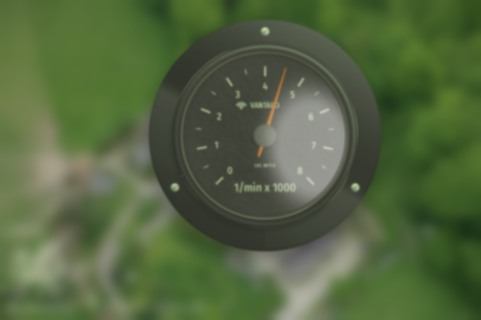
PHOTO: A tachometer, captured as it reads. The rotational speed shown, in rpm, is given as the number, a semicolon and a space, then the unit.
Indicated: 4500; rpm
